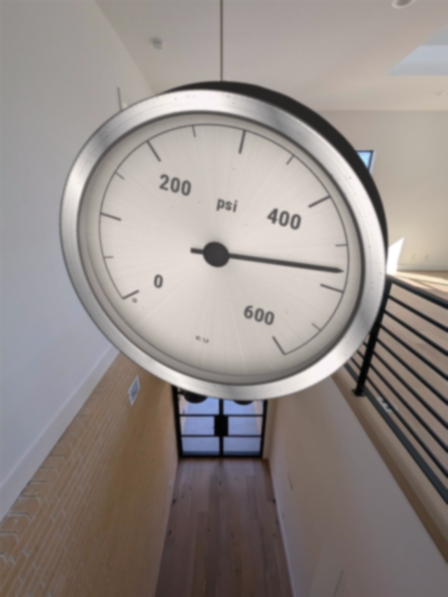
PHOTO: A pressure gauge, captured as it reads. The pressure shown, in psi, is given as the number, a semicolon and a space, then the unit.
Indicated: 475; psi
